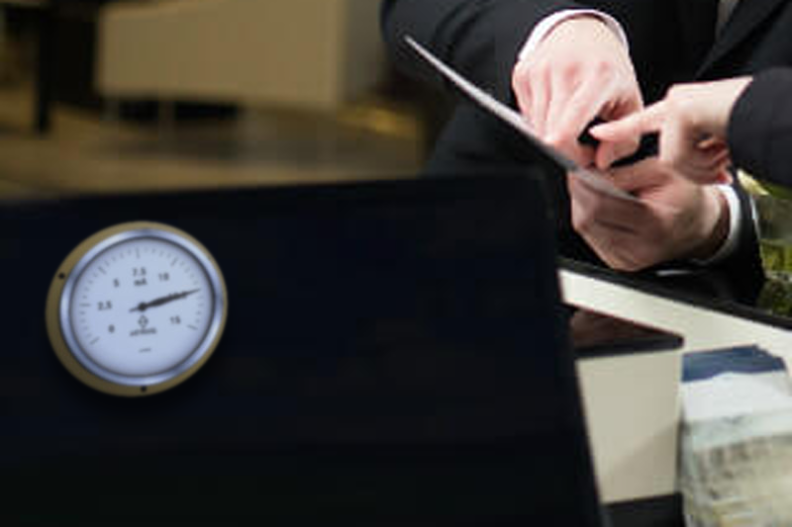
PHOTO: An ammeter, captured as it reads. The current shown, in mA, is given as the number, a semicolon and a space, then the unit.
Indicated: 12.5; mA
